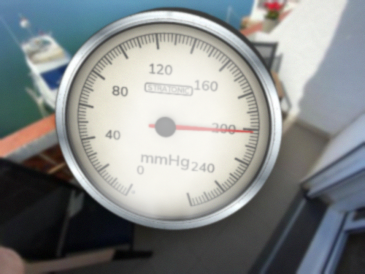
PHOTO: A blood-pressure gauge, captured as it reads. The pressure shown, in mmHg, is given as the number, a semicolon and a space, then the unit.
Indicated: 200; mmHg
